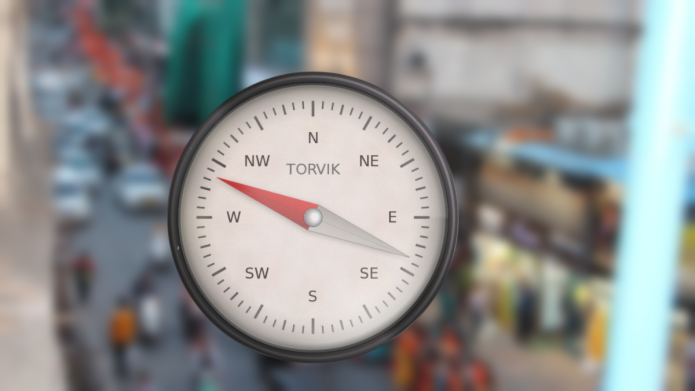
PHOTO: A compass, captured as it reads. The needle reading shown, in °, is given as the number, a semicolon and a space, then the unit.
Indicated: 292.5; °
